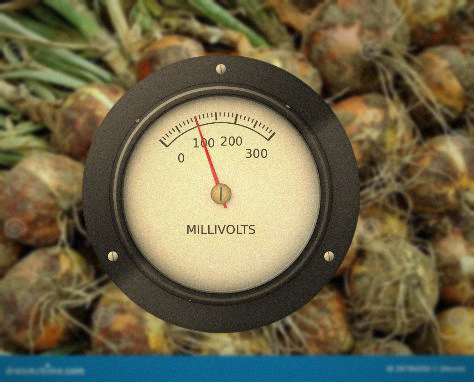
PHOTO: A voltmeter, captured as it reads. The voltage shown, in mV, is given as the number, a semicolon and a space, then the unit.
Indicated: 100; mV
